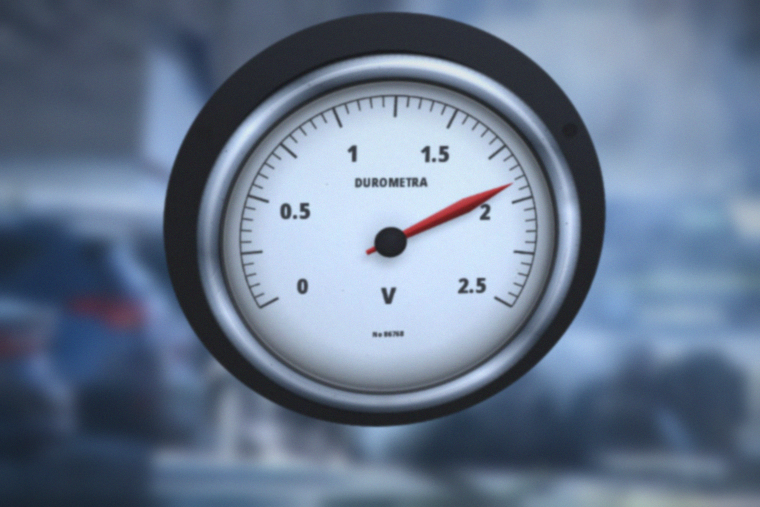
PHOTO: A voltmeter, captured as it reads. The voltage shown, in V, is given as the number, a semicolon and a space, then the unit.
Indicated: 1.9; V
